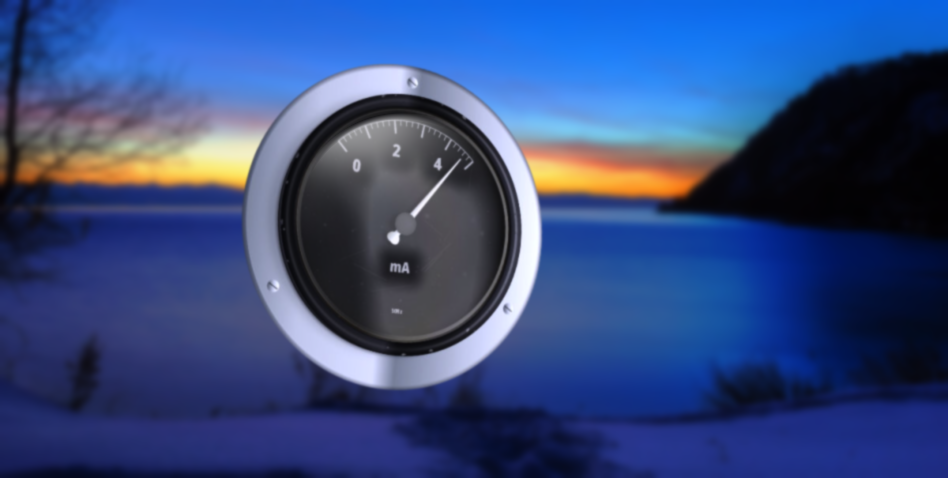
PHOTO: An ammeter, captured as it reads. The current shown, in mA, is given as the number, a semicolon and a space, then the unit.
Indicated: 4.6; mA
